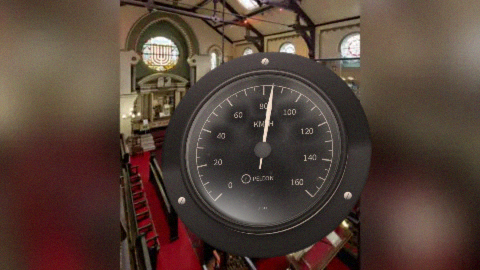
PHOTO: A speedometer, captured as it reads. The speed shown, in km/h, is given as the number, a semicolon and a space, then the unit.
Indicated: 85; km/h
